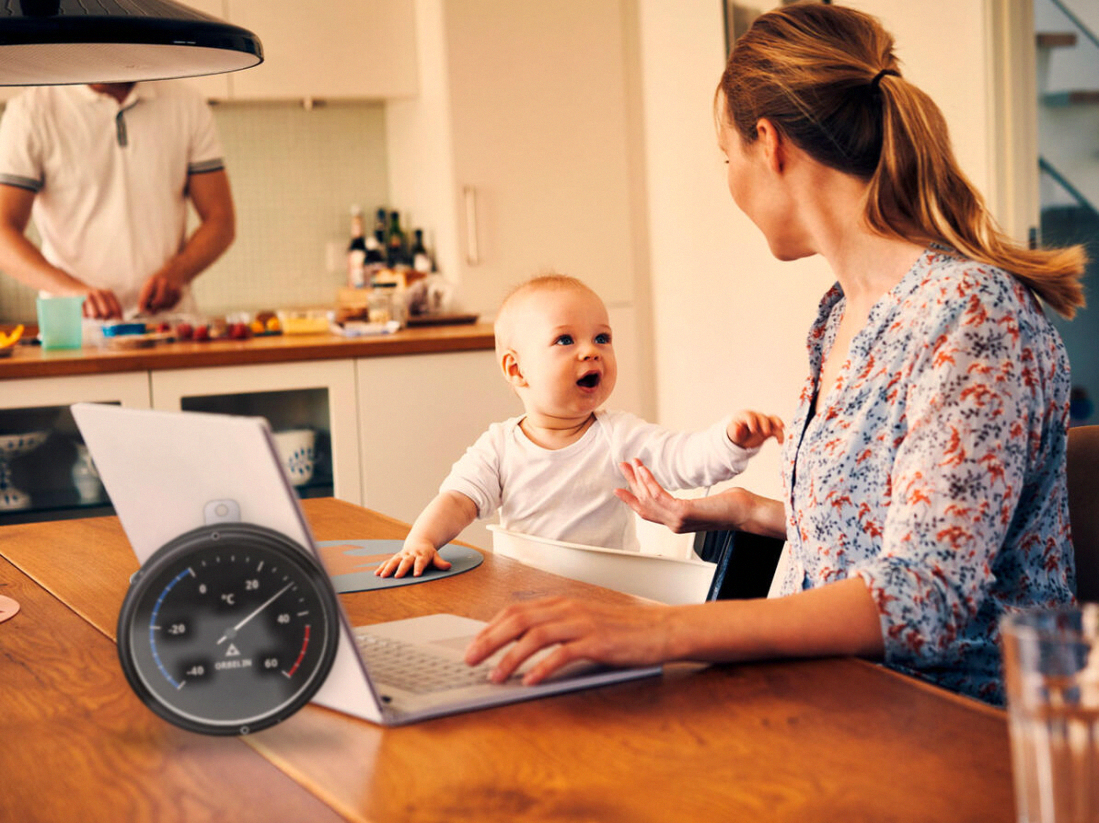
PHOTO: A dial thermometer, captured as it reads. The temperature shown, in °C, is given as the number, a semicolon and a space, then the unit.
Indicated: 30; °C
